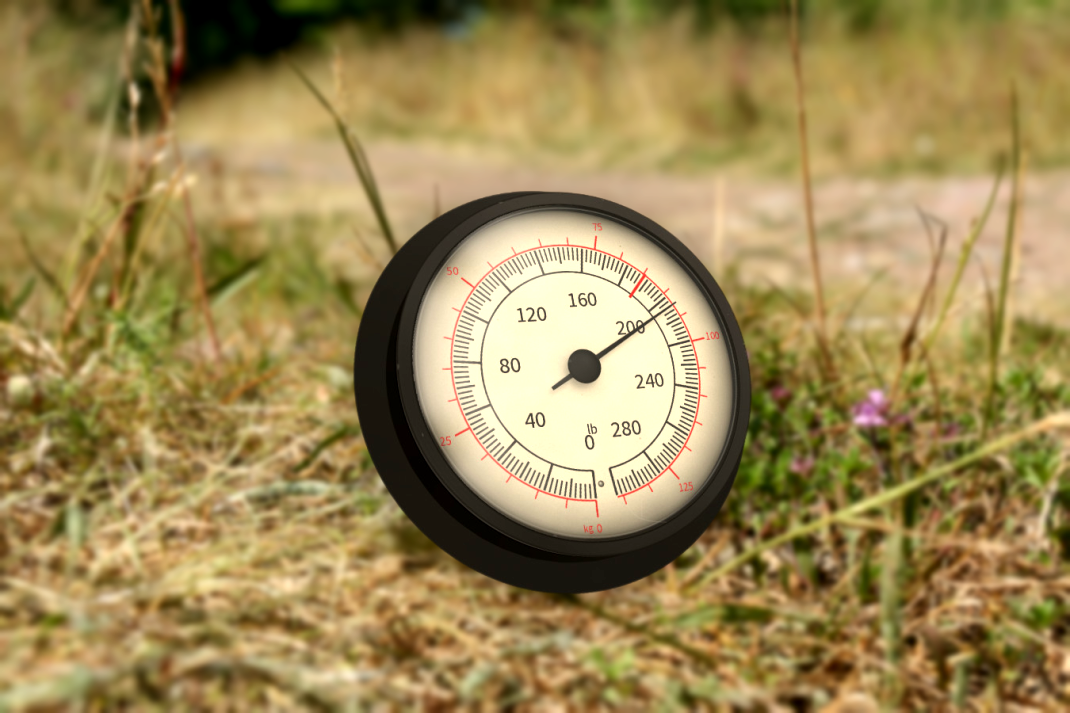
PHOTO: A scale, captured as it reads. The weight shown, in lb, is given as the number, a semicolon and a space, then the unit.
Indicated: 204; lb
